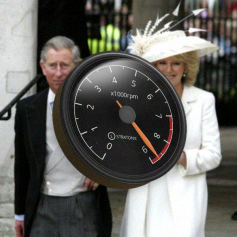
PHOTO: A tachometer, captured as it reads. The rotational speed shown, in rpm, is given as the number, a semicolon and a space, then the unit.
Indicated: 8750; rpm
